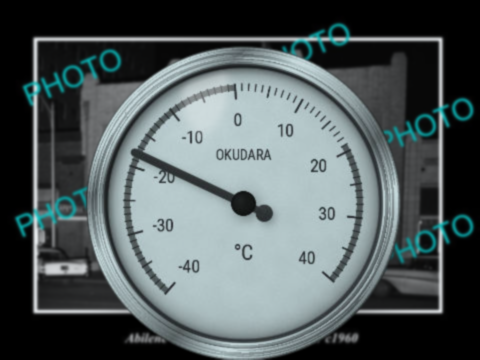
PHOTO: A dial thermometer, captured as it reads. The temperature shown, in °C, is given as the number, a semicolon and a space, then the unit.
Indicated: -18; °C
